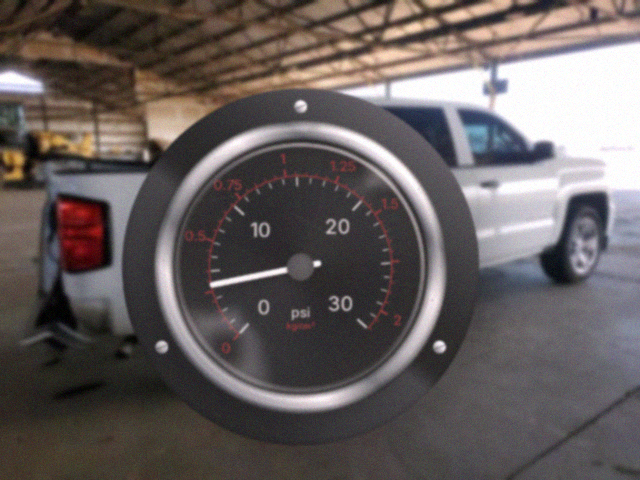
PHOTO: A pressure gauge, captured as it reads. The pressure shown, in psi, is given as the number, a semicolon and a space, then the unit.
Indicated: 4; psi
